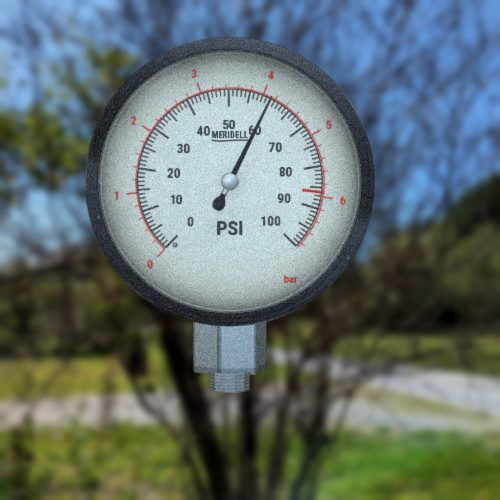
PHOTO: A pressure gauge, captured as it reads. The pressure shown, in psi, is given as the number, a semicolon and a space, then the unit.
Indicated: 60; psi
